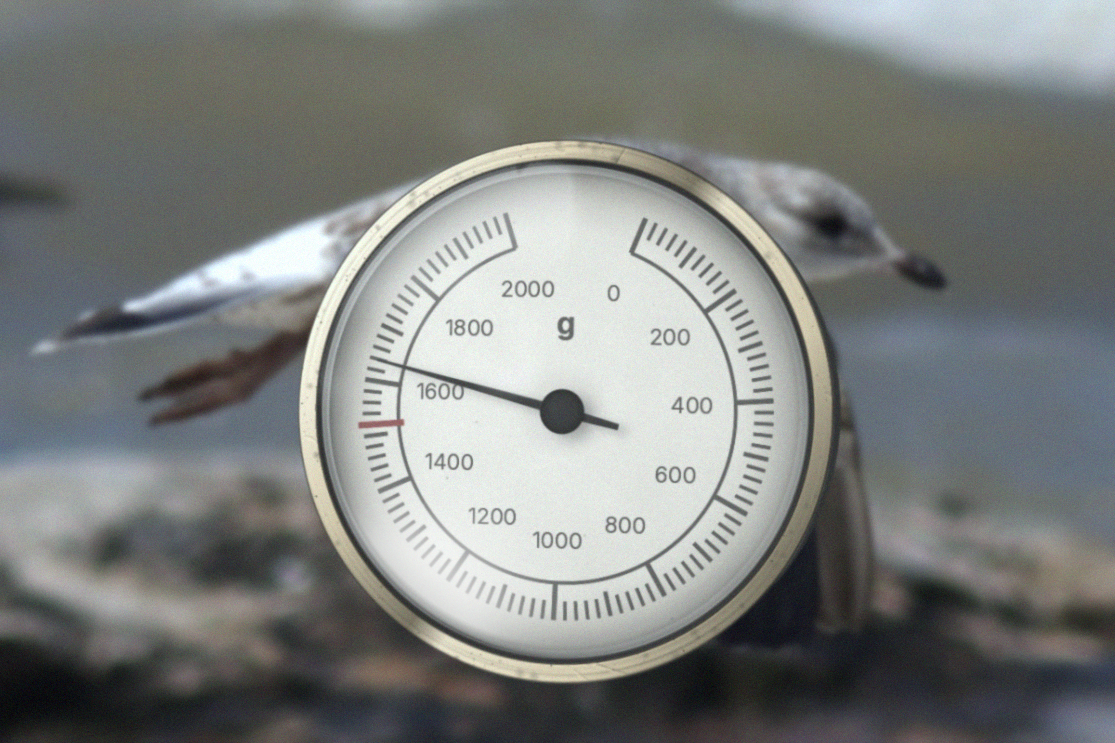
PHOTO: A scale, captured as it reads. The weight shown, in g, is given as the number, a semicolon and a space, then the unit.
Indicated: 1640; g
